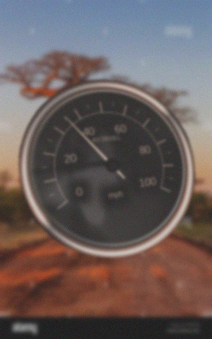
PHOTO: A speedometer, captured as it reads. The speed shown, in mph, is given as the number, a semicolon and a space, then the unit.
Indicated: 35; mph
